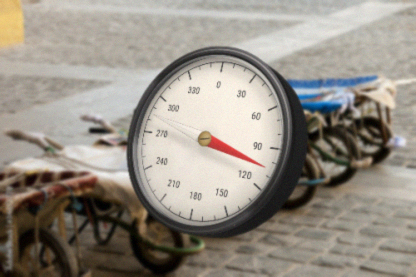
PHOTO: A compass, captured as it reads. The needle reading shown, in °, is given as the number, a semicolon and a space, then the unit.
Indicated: 105; °
